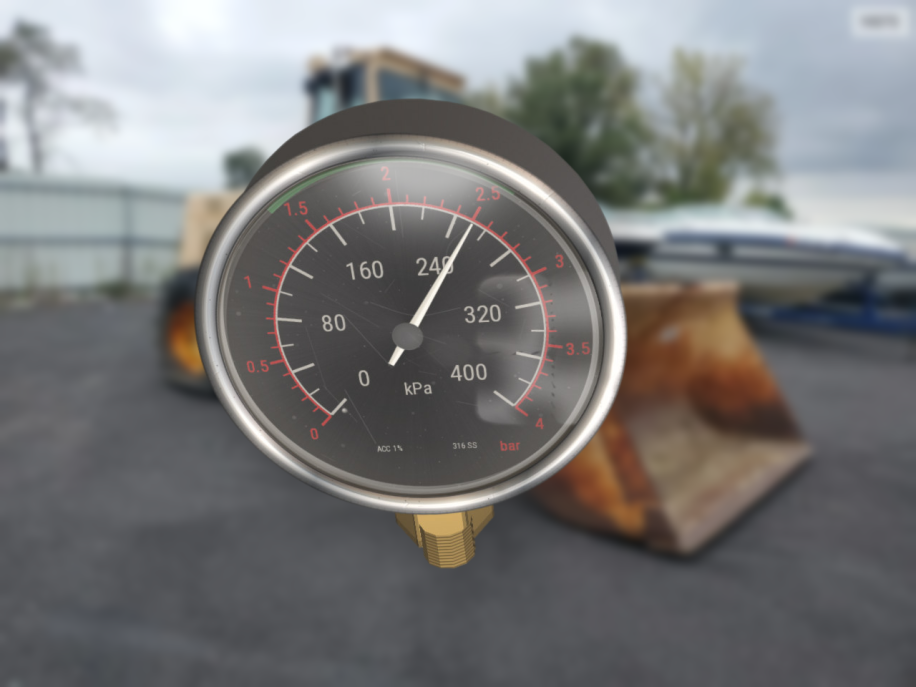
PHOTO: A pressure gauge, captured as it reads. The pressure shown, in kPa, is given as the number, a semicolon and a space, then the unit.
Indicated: 250; kPa
